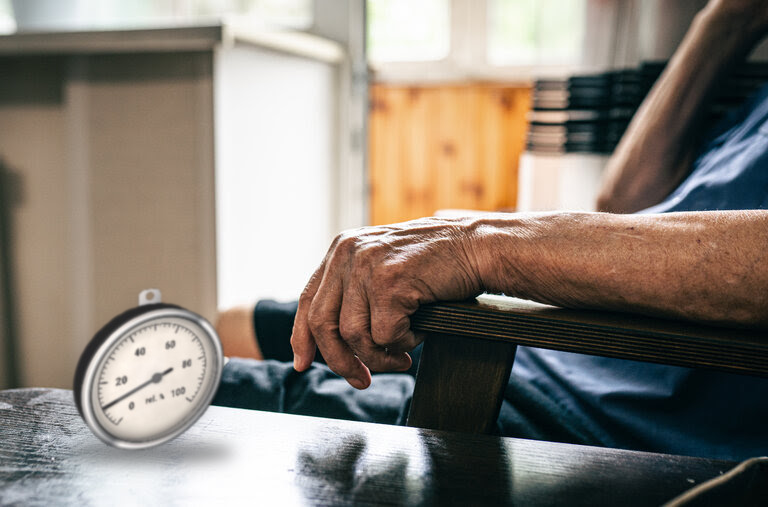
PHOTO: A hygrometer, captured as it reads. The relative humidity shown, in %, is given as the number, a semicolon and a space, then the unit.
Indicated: 10; %
